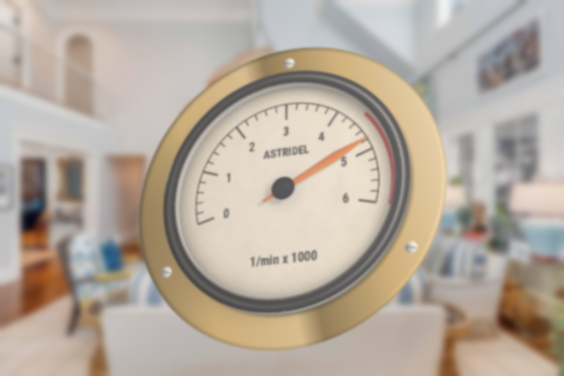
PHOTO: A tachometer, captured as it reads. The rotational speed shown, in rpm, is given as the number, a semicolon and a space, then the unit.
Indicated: 4800; rpm
